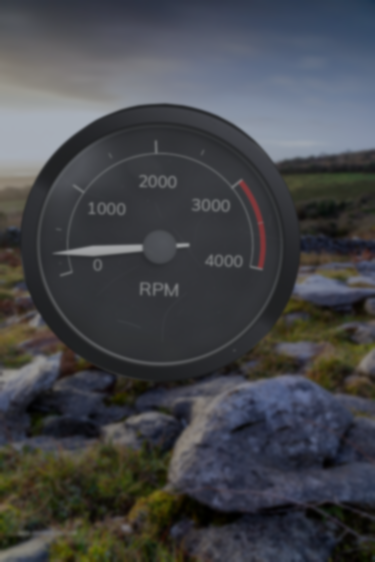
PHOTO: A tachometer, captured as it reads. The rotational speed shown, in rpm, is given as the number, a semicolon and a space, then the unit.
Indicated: 250; rpm
